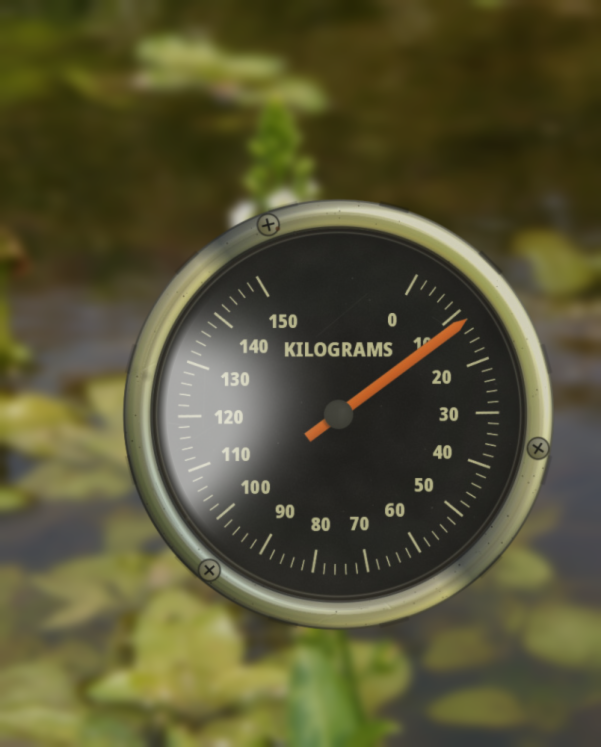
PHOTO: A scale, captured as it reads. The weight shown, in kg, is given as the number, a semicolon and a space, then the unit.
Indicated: 12; kg
